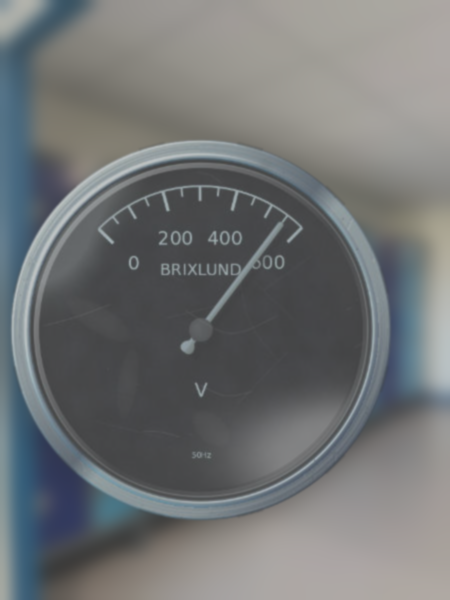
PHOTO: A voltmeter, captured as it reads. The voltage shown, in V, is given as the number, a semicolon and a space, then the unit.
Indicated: 550; V
